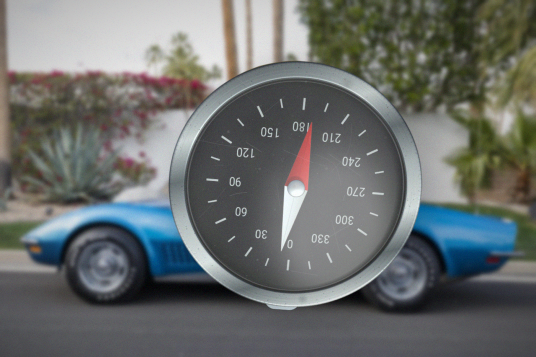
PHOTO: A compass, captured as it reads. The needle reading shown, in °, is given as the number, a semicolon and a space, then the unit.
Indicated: 187.5; °
